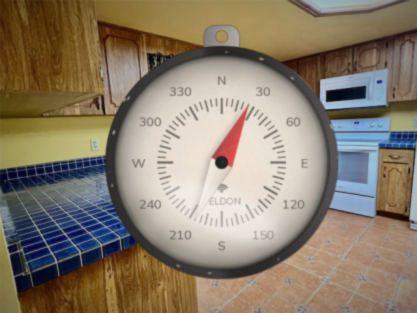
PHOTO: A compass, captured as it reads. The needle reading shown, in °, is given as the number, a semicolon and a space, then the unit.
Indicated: 25; °
